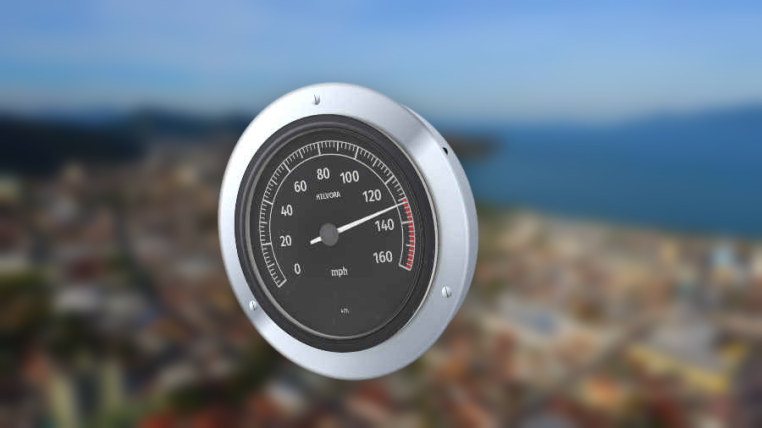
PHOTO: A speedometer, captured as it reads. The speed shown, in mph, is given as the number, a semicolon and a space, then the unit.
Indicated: 132; mph
